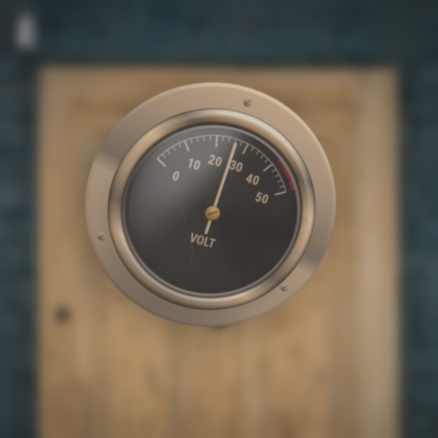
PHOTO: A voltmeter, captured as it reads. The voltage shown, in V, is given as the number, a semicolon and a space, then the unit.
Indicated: 26; V
